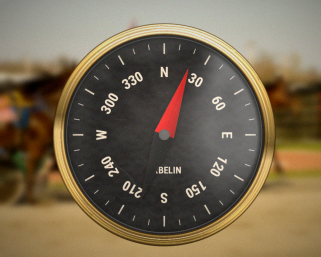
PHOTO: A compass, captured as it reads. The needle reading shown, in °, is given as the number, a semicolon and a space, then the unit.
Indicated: 20; °
